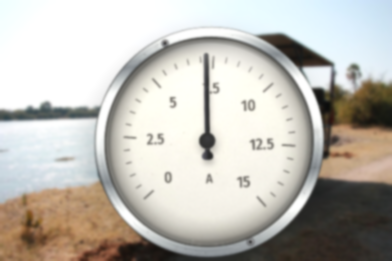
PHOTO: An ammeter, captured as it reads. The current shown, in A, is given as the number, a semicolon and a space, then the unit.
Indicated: 7.25; A
